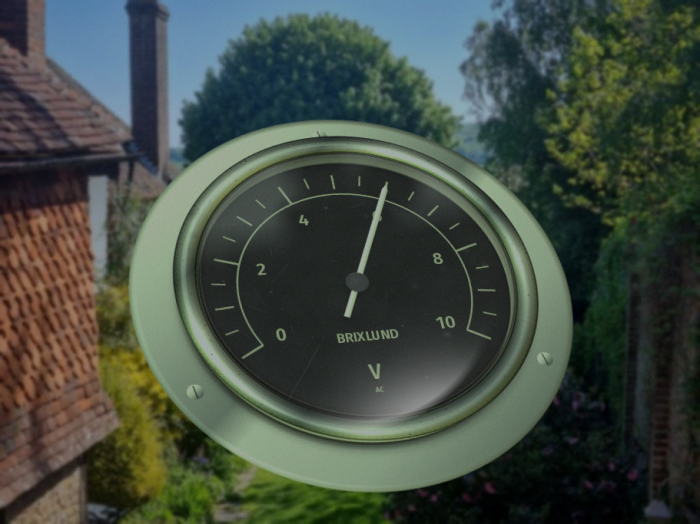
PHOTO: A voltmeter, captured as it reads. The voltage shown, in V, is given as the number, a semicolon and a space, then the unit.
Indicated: 6; V
